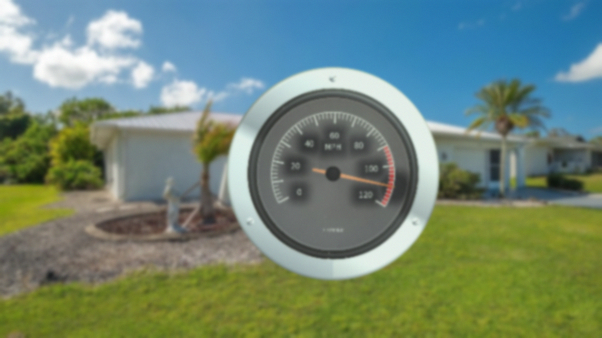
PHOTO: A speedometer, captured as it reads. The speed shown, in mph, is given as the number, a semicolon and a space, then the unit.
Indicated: 110; mph
